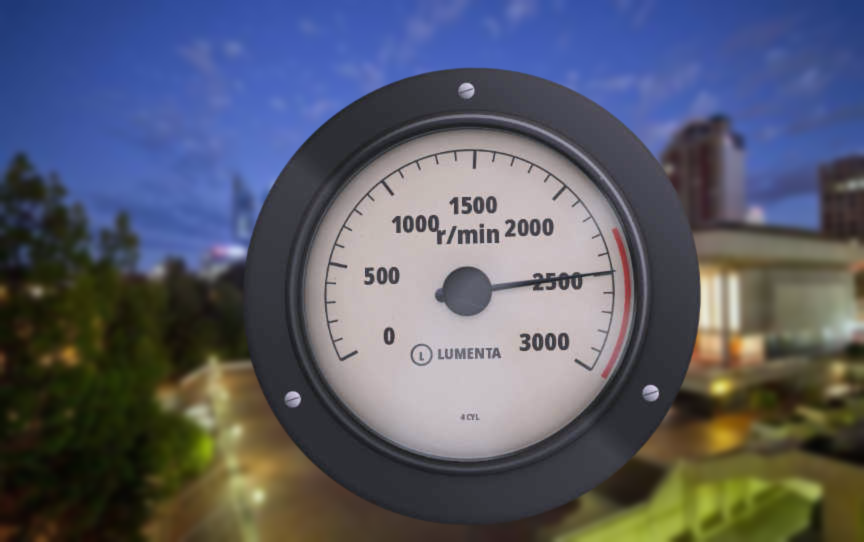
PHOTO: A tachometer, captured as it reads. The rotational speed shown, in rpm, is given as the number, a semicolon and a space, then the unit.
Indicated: 2500; rpm
